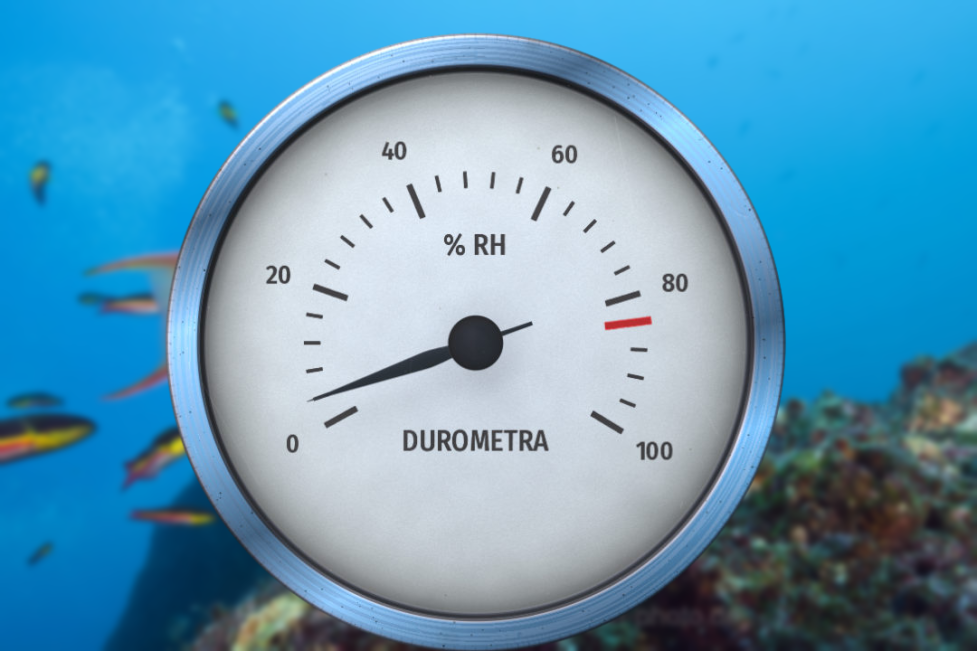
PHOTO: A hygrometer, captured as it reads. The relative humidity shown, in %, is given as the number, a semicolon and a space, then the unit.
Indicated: 4; %
